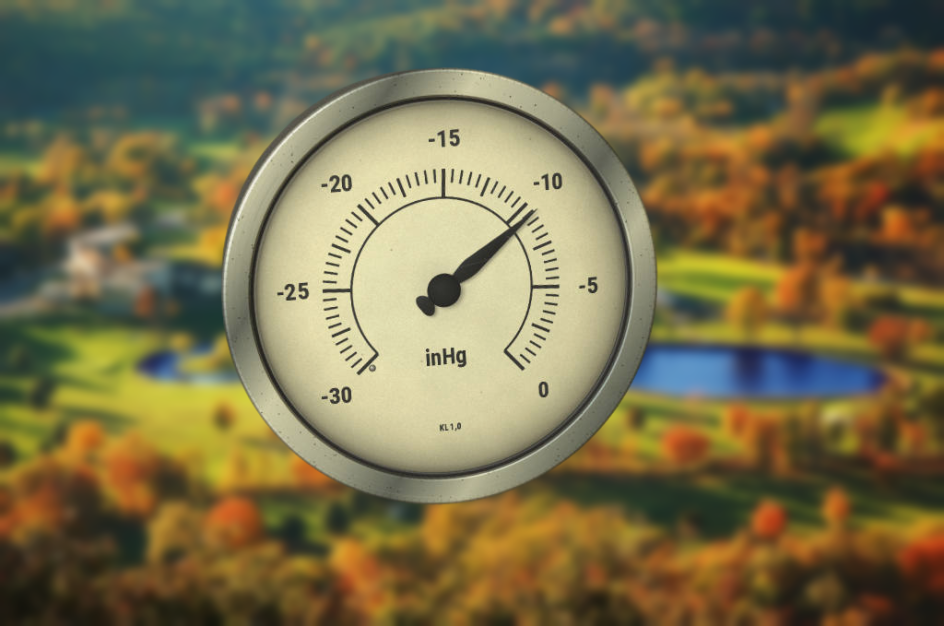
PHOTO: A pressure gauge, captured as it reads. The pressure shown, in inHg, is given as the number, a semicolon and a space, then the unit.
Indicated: -9.5; inHg
